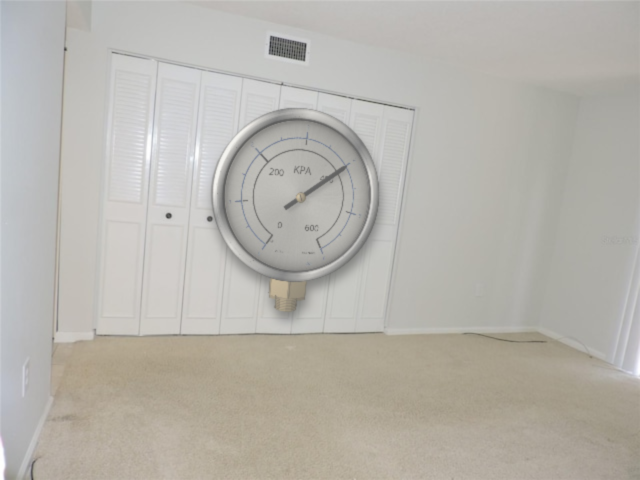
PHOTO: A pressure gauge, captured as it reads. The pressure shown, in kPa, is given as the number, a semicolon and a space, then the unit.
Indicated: 400; kPa
